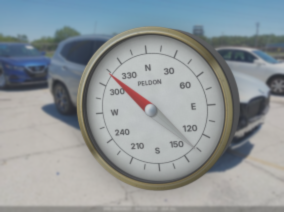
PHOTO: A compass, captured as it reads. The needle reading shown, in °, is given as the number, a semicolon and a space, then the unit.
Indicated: 315; °
